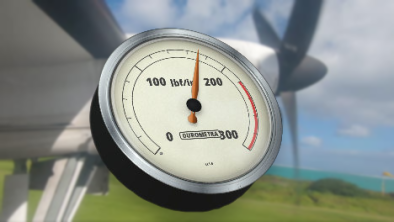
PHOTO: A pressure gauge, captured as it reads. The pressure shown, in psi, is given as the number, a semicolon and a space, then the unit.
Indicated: 170; psi
